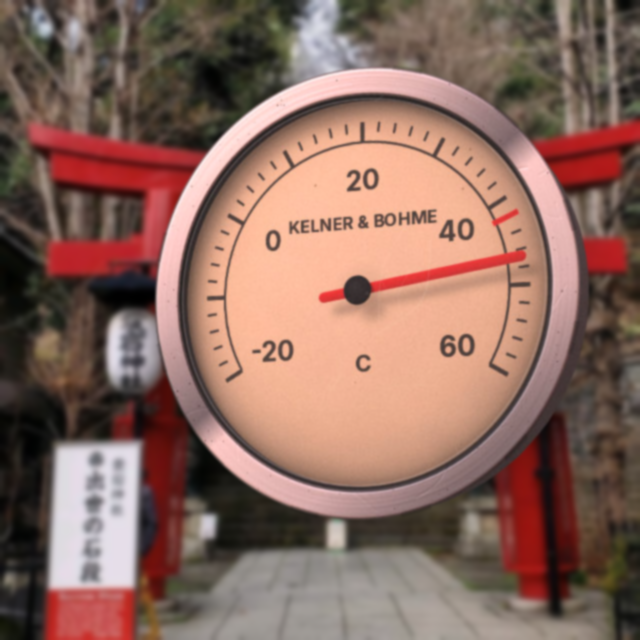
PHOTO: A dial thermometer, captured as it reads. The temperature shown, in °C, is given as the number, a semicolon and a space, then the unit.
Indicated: 47; °C
